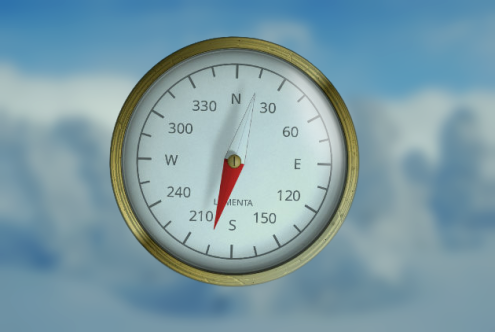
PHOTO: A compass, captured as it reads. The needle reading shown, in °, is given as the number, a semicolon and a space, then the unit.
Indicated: 195; °
